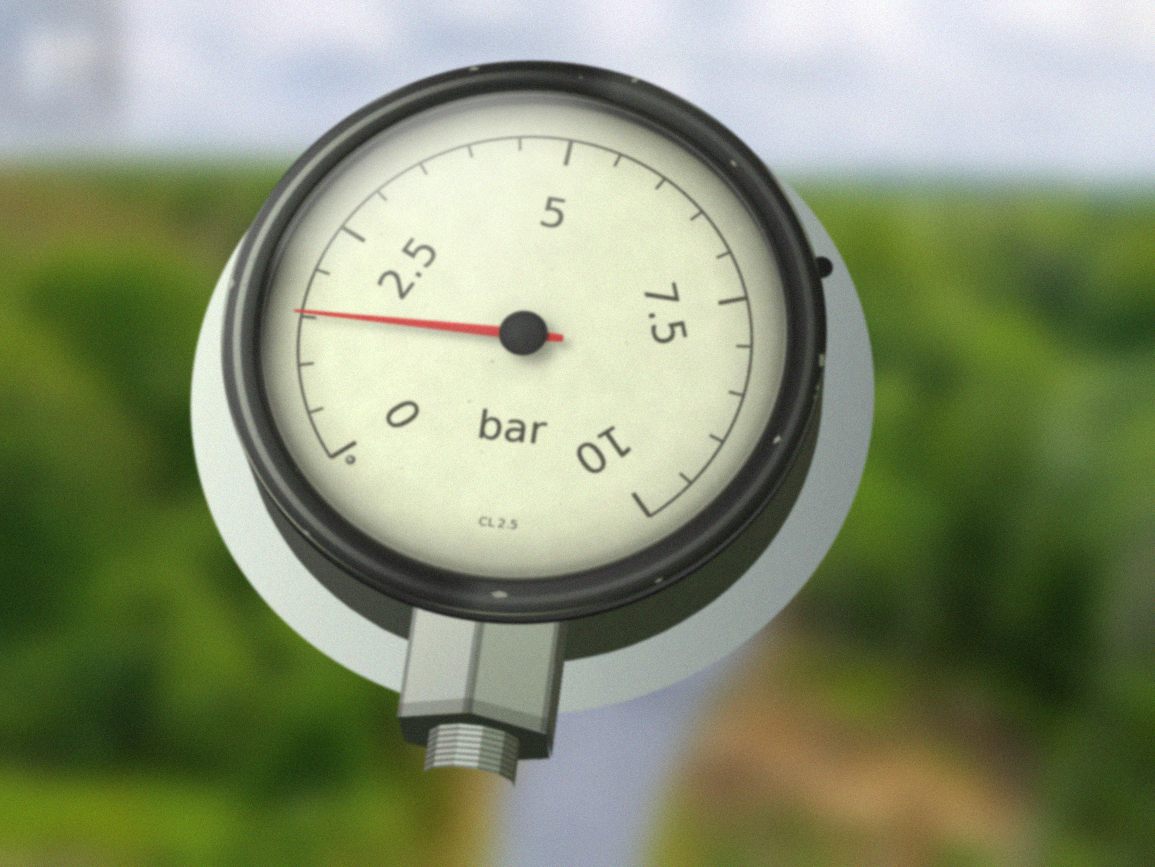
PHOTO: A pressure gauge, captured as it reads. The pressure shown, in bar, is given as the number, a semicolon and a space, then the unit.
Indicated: 1.5; bar
